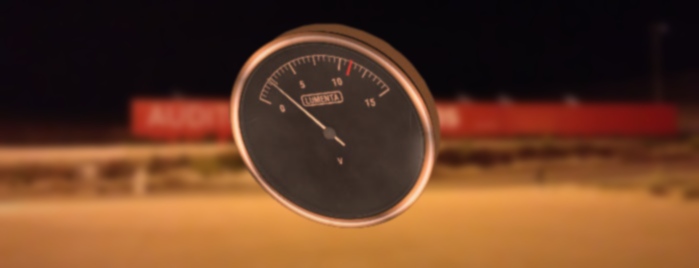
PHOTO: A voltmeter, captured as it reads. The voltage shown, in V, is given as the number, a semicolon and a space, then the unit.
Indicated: 2.5; V
